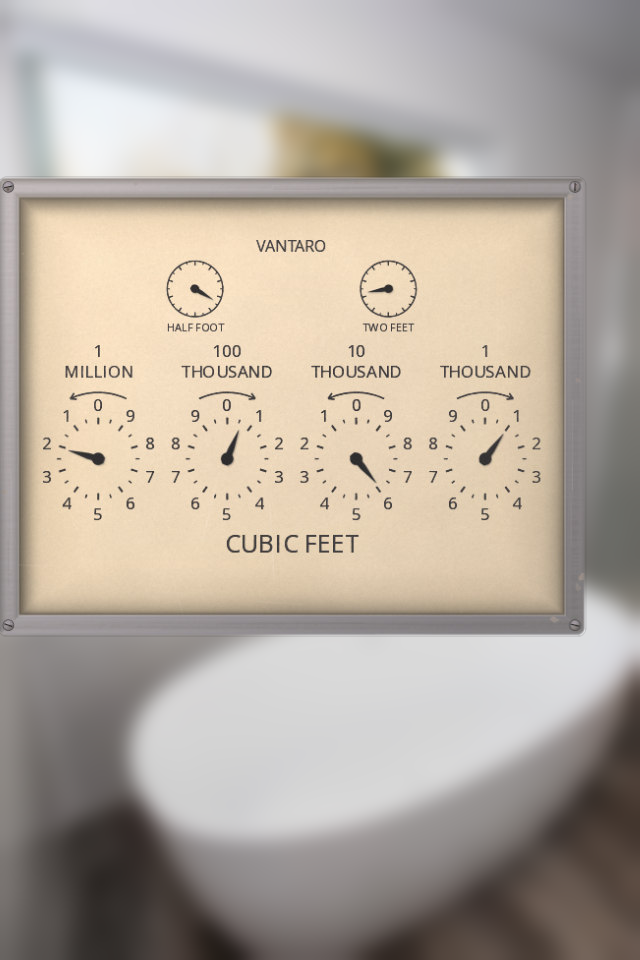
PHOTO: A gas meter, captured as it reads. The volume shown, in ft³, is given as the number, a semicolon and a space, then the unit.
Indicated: 206100; ft³
